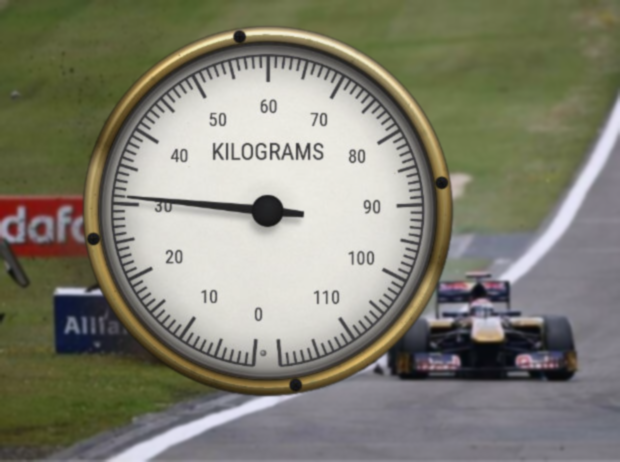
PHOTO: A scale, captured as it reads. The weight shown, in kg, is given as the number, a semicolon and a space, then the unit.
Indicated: 31; kg
